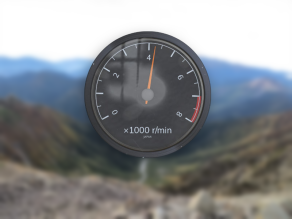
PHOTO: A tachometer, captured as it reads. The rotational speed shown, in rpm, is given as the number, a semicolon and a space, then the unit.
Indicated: 4250; rpm
